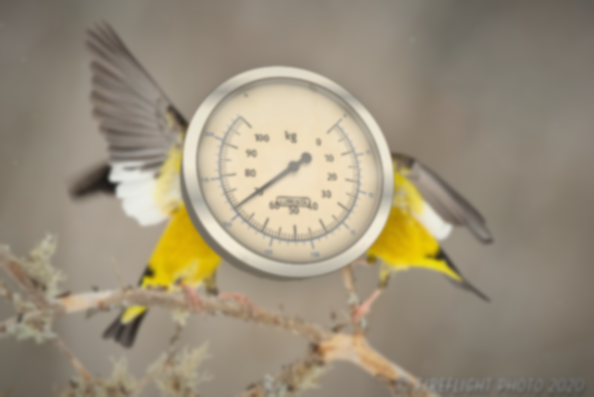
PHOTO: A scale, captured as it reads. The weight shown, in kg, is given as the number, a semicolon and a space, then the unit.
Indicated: 70; kg
